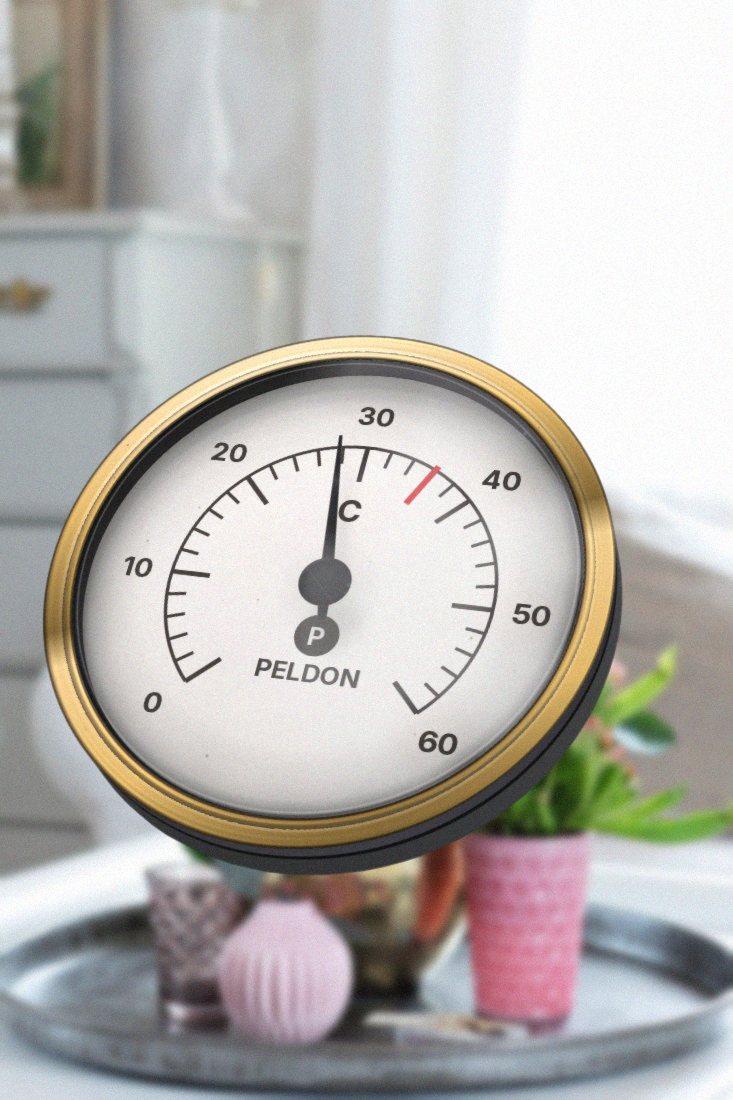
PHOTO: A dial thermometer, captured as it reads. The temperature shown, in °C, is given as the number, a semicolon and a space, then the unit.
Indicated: 28; °C
